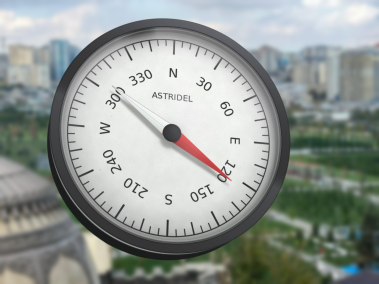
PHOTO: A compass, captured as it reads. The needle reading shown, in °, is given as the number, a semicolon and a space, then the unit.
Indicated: 125; °
